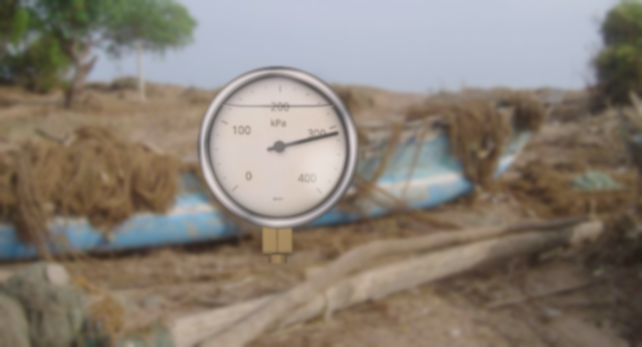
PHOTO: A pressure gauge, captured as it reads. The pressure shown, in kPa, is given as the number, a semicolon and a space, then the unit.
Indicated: 310; kPa
